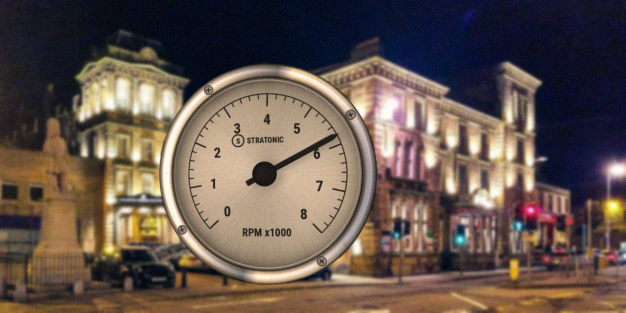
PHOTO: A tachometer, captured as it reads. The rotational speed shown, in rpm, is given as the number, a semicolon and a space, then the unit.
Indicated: 5800; rpm
